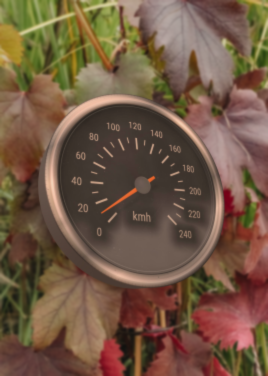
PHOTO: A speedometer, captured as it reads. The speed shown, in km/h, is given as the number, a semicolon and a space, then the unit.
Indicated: 10; km/h
